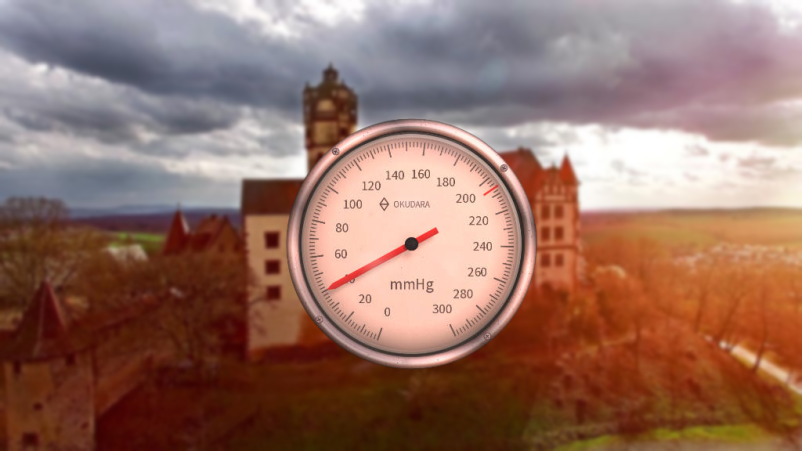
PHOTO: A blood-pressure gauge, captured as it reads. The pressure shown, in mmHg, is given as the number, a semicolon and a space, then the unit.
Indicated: 40; mmHg
